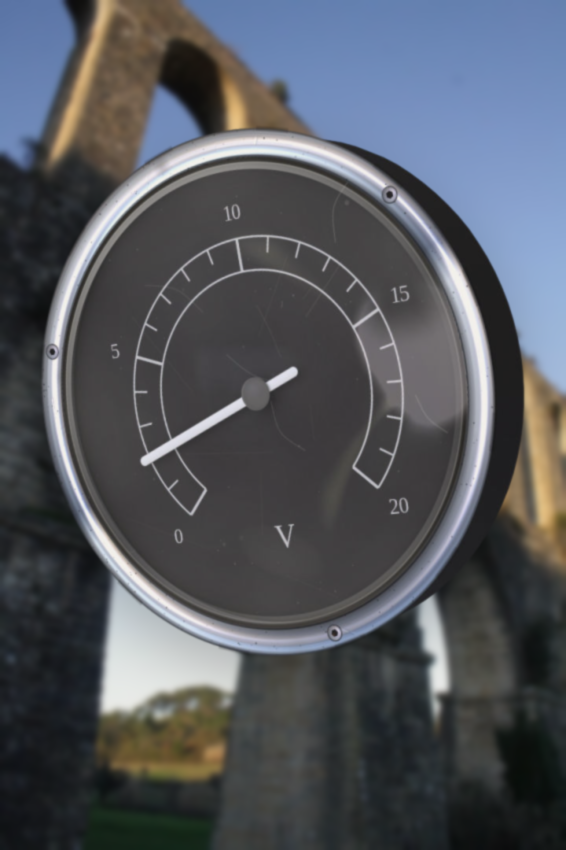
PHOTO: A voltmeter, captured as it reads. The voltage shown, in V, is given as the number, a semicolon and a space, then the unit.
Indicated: 2; V
